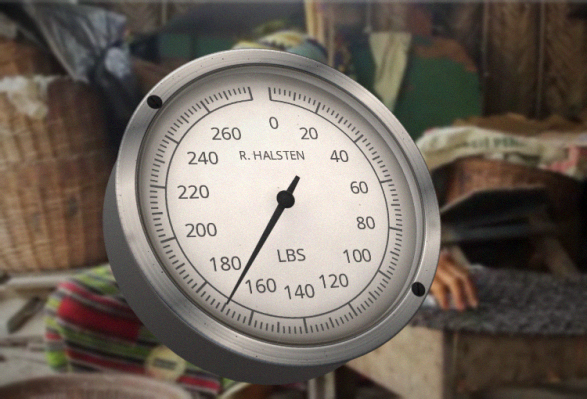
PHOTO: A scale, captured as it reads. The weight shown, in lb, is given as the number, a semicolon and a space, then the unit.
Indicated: 170; lb
